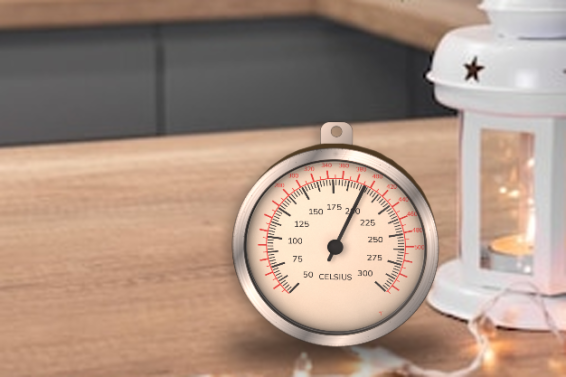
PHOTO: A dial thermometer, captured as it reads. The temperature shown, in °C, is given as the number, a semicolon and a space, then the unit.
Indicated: 200; °C
